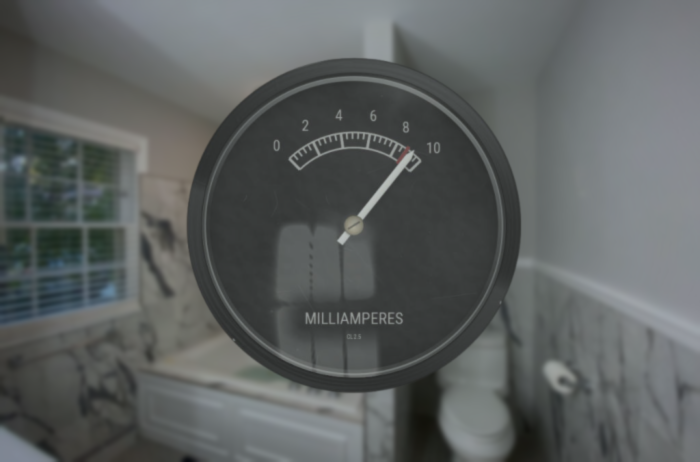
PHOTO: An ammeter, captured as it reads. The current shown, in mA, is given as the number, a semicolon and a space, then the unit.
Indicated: 9.2; mA
